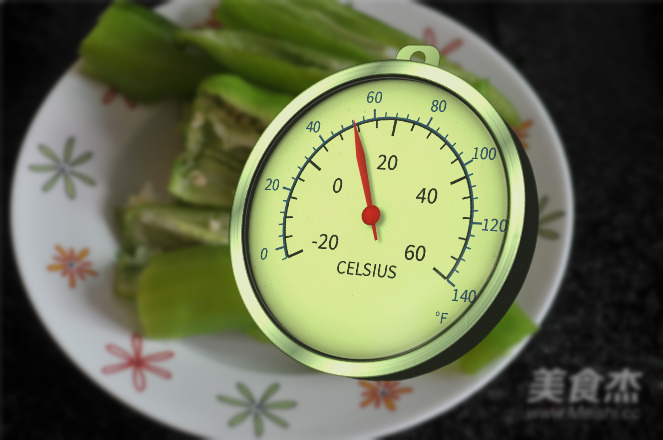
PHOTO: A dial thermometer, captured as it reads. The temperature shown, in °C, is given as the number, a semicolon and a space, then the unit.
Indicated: 12; °C
